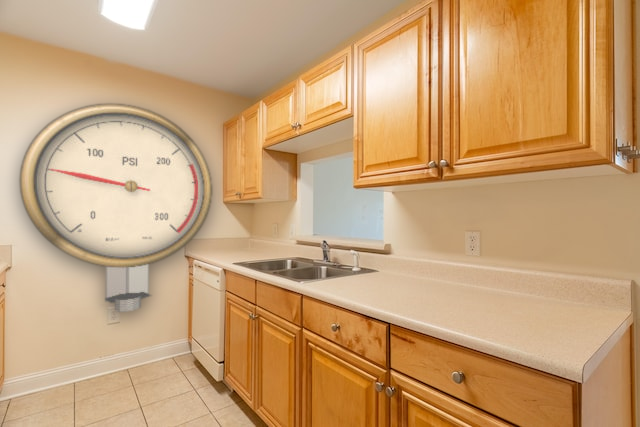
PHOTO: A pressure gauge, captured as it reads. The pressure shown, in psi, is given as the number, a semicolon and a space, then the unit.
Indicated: 60; psi
